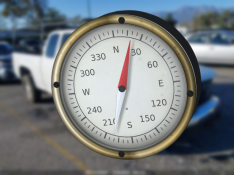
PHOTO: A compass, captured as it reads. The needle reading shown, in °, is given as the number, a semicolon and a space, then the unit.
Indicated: 20; °
